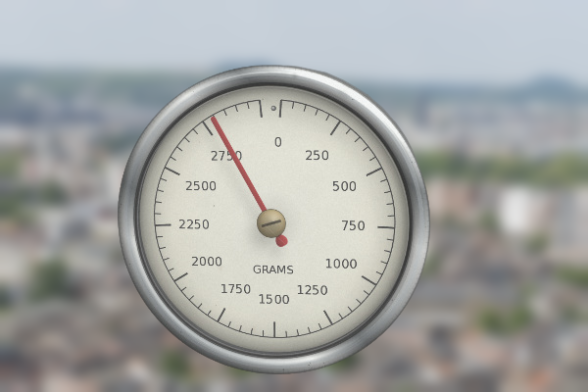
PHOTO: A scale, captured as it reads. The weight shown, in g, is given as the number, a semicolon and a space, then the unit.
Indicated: 2800; g
